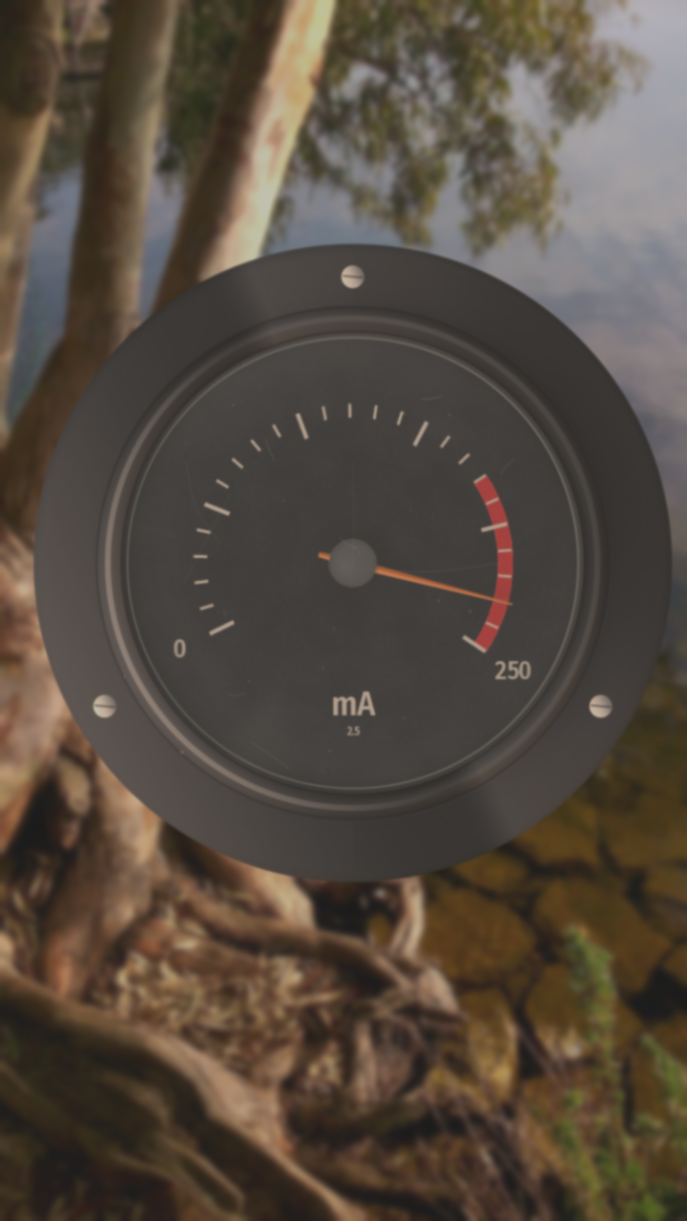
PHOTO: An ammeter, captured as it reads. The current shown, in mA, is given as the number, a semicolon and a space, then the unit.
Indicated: 230; mA
